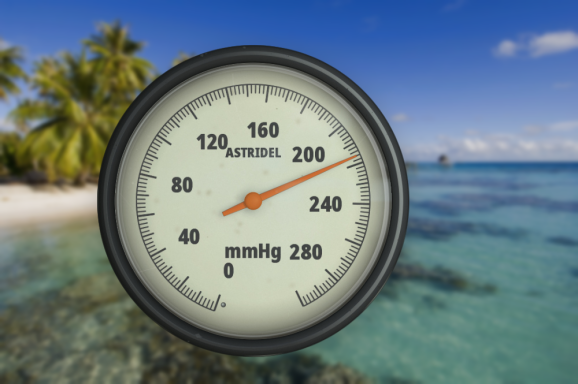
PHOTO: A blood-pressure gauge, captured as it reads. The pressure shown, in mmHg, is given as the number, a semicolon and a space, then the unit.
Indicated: 216; mmHg
